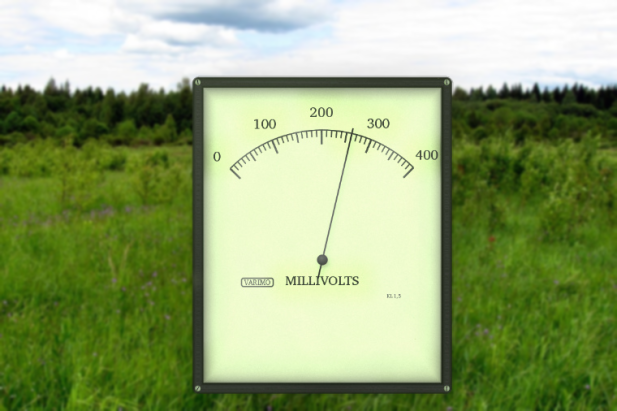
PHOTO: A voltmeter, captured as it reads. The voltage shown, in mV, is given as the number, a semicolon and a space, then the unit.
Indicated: 260; mV
